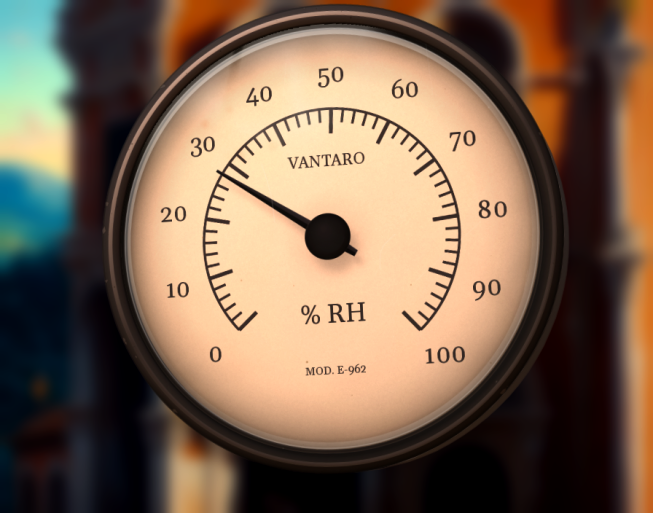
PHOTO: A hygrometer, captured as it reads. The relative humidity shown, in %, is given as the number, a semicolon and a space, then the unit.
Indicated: 28; %
